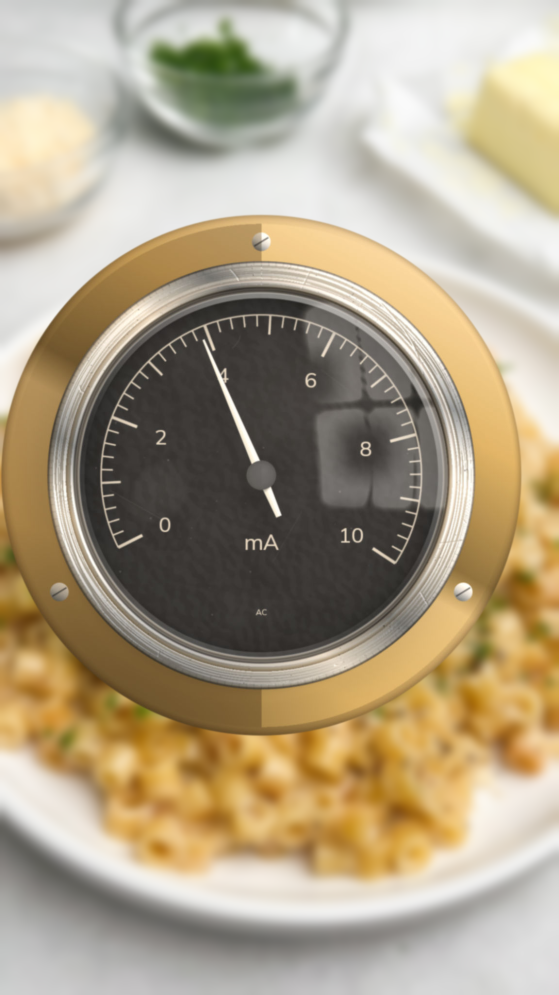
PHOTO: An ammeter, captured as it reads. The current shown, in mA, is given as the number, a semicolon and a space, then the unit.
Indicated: 3.9; mA
